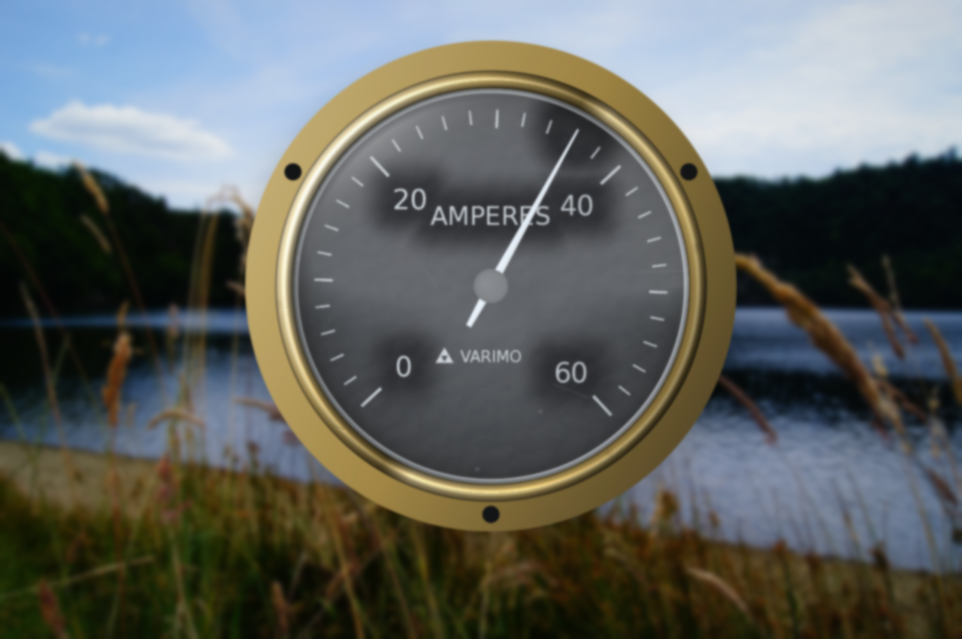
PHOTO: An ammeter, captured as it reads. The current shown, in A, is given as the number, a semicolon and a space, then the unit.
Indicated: 36; A
